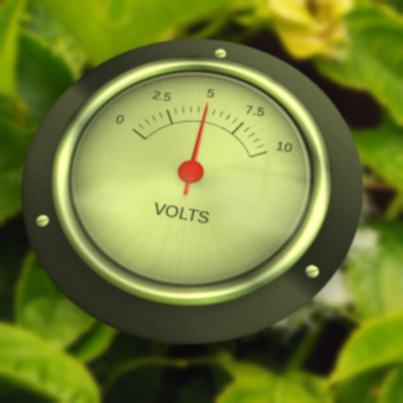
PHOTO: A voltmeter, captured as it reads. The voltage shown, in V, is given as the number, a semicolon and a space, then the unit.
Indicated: 5; V
